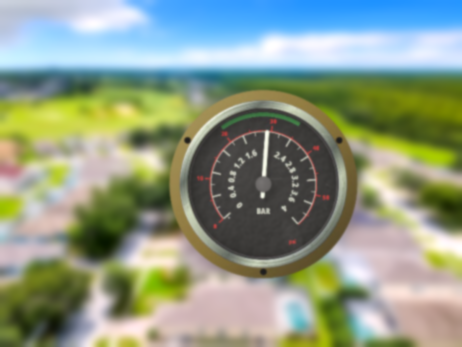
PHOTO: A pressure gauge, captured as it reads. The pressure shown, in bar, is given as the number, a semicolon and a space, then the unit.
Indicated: 2; bar
